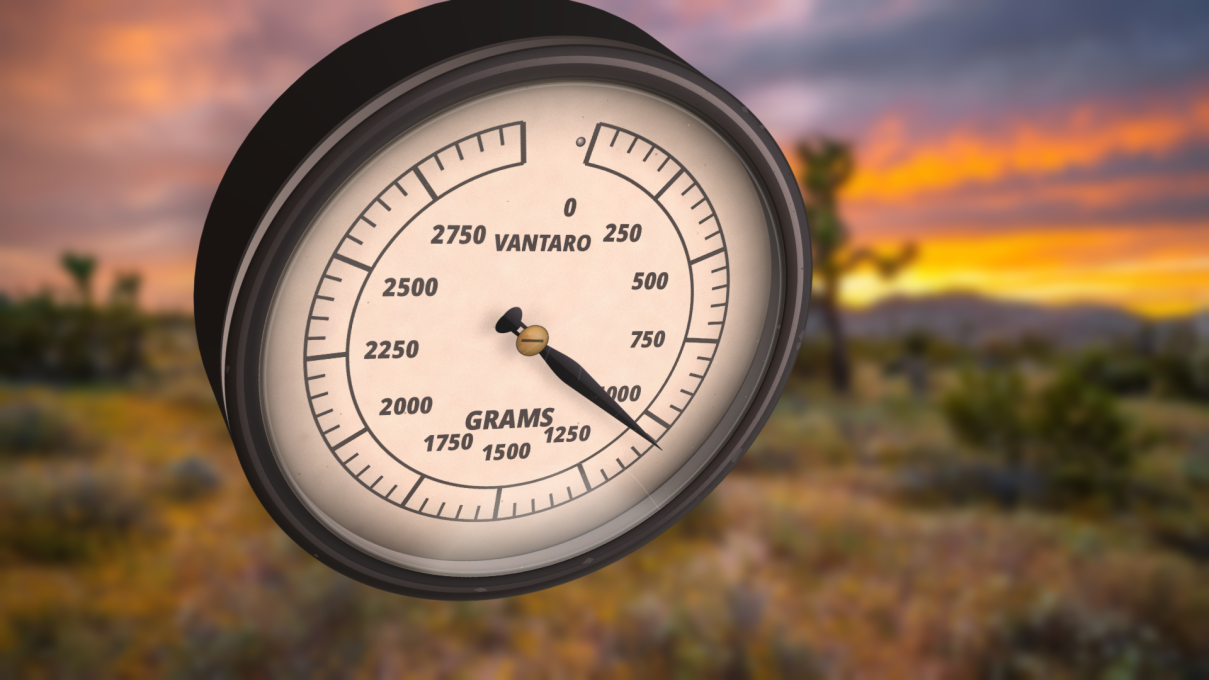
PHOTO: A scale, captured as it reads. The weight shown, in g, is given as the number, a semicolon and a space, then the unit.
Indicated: 1050; g
